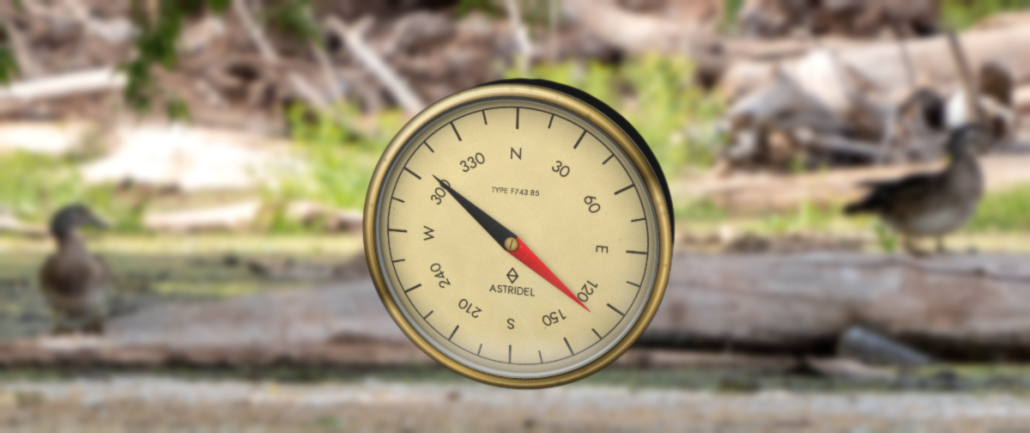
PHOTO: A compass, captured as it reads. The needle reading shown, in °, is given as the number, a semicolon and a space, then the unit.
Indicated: 127.5; °
